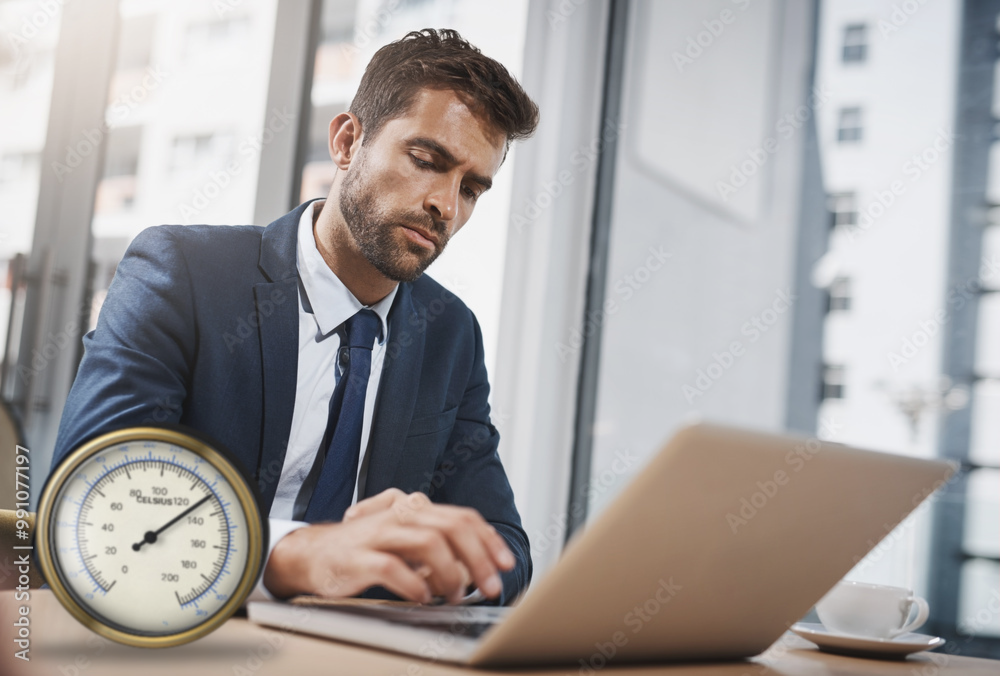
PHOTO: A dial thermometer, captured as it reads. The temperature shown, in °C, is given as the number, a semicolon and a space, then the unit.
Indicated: 130; °C
